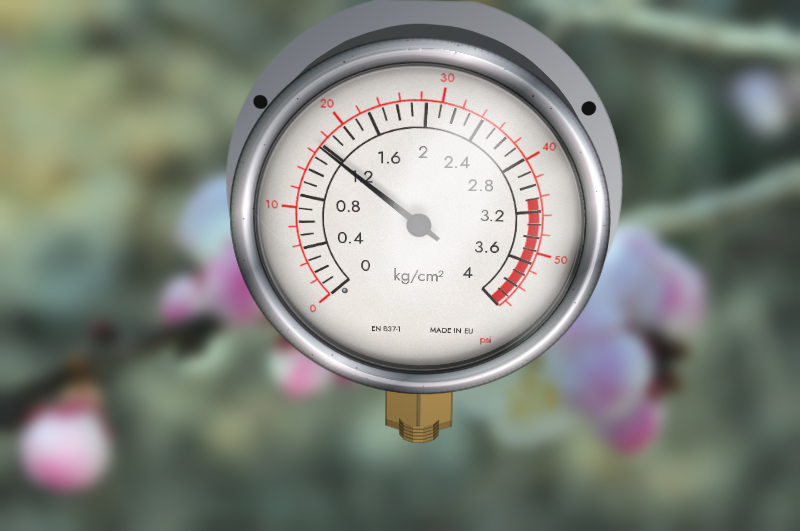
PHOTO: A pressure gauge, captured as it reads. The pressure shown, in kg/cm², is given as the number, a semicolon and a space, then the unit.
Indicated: 1.2; kg/cm²
